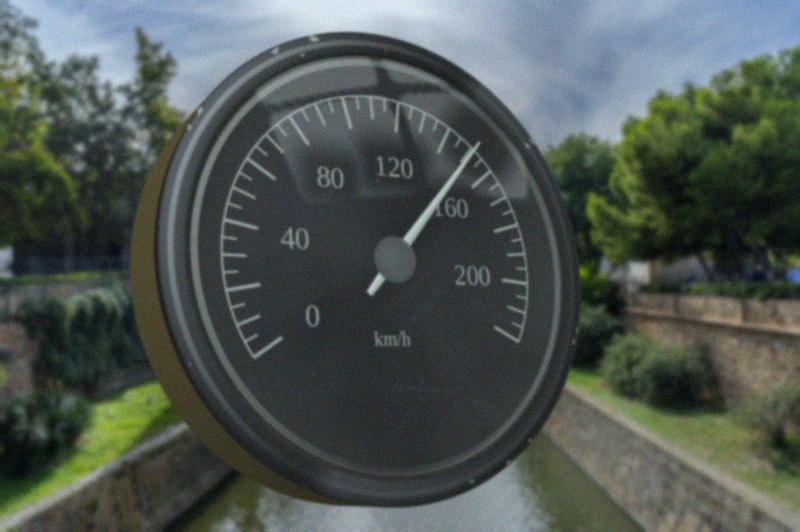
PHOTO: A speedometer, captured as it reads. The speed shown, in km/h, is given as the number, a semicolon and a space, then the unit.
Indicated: 150; km/h
